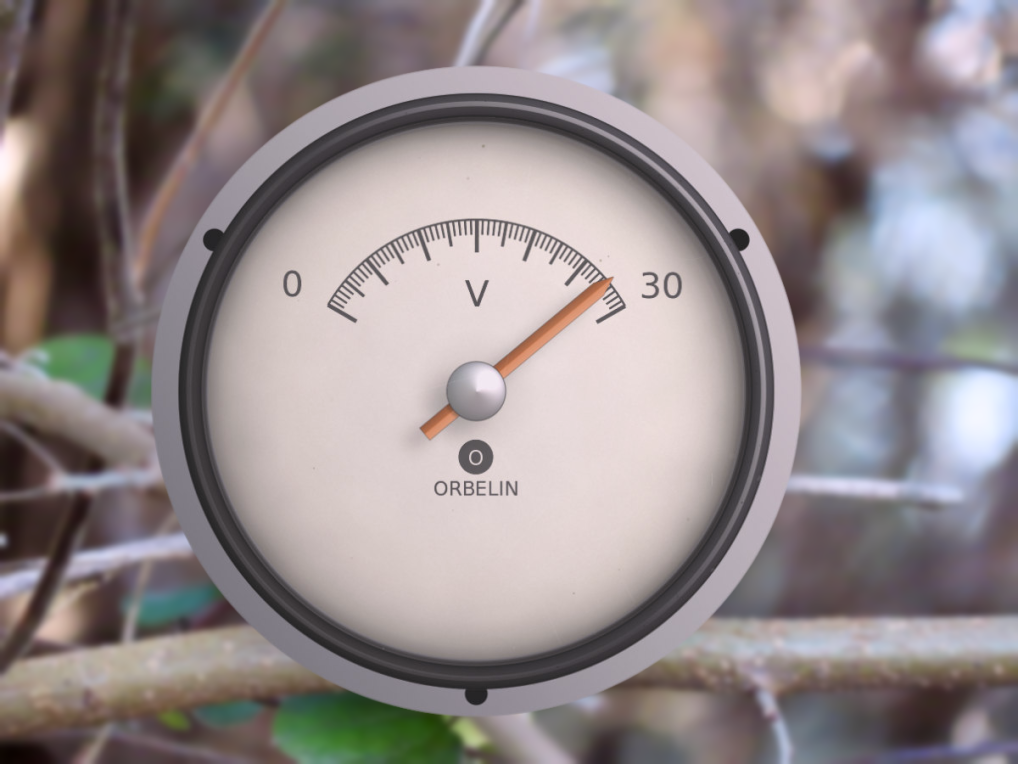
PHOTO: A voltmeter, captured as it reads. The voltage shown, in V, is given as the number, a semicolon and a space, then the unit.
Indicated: 27.5; V
